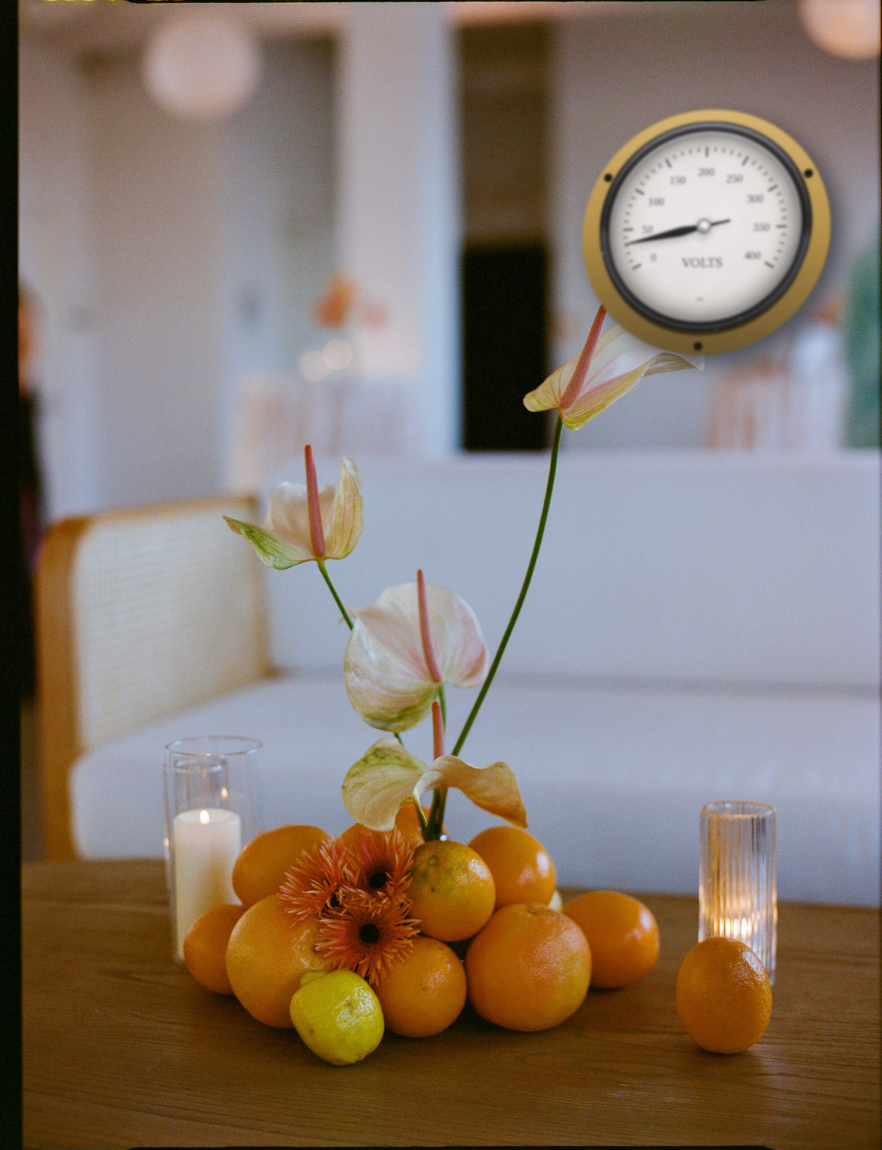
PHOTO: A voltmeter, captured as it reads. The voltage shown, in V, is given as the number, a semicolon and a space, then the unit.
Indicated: 30; V
